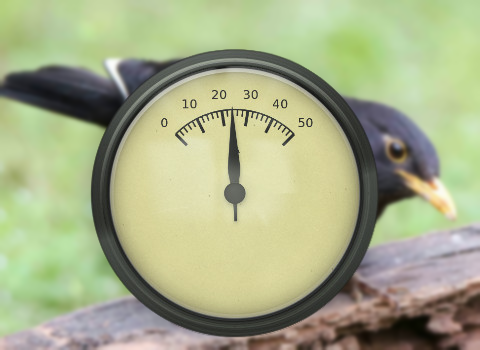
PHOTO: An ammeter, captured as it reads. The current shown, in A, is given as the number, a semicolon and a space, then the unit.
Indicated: 24; A
